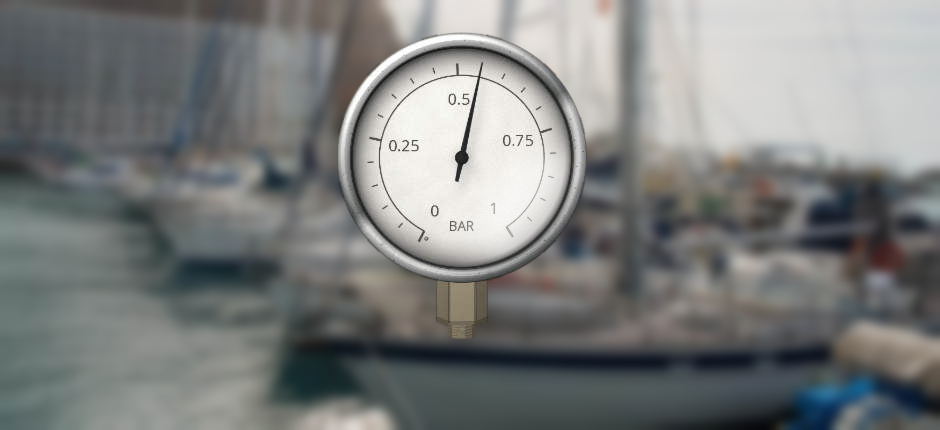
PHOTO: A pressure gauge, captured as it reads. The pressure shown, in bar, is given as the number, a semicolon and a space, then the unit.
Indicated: 0.55; bar
